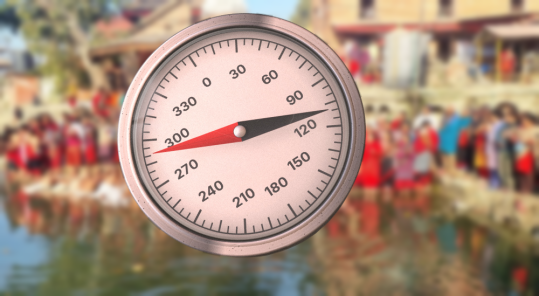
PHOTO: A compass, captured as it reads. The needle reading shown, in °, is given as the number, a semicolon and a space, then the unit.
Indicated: 290; °
